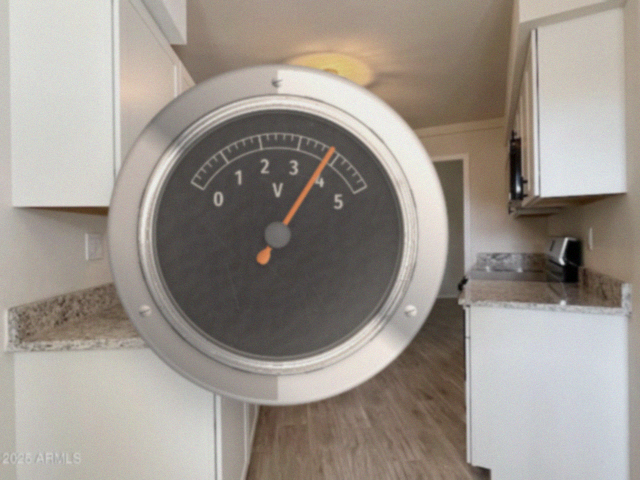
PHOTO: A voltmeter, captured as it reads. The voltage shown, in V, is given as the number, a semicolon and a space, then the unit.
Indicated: 3.8; V
